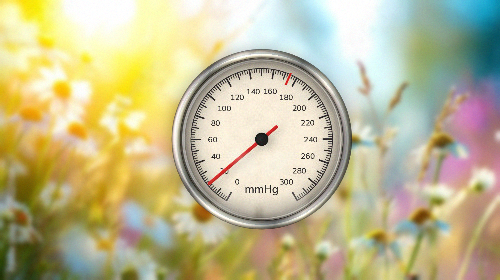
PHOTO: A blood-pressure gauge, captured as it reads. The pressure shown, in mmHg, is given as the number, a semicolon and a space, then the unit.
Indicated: 20; mmHg
